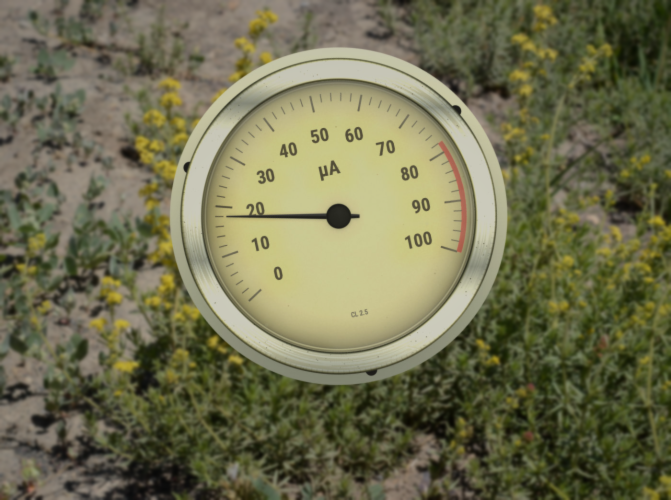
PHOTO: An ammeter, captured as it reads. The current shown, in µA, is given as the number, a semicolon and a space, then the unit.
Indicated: 18; µA
